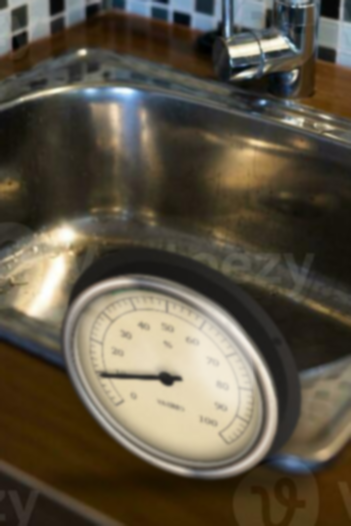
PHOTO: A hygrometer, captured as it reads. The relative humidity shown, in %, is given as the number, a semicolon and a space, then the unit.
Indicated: 10; %
